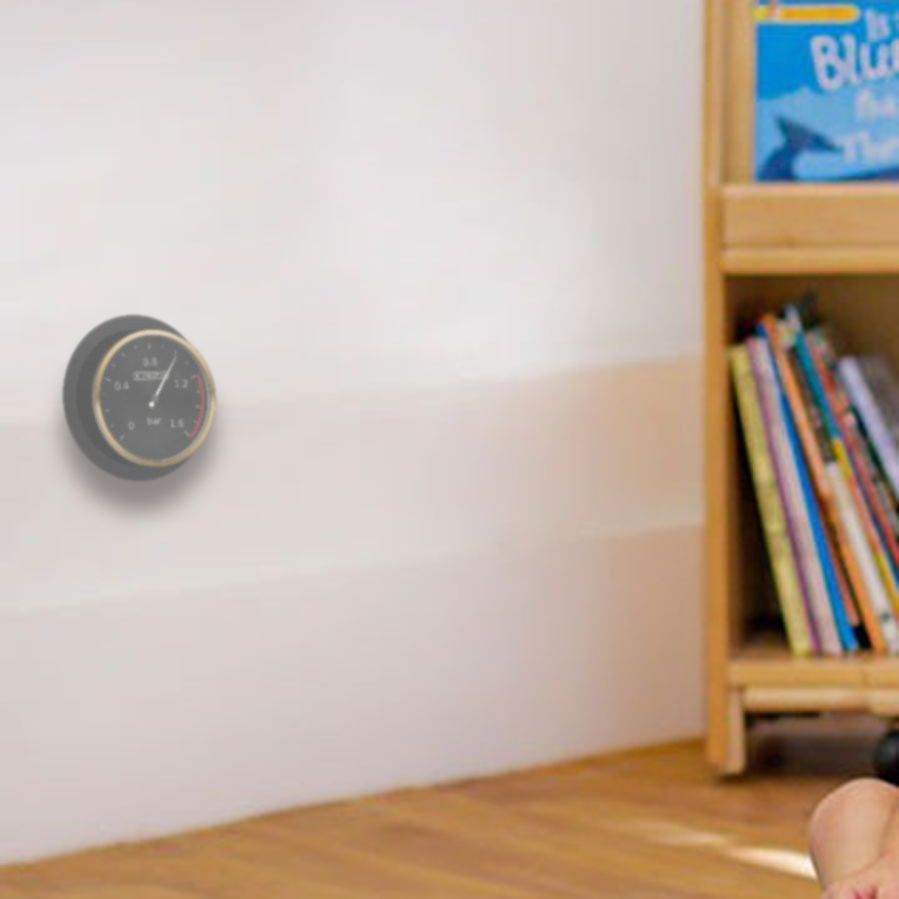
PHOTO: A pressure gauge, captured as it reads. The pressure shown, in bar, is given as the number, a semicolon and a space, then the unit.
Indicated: 1; bar
